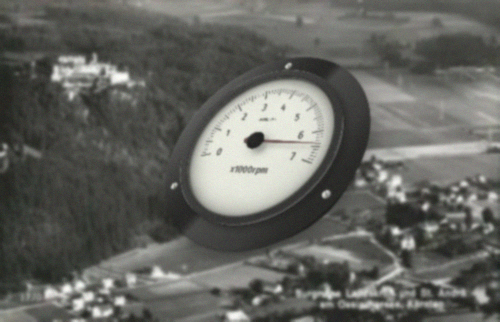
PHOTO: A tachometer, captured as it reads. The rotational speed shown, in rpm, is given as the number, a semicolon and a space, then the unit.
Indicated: 6500; rpm
